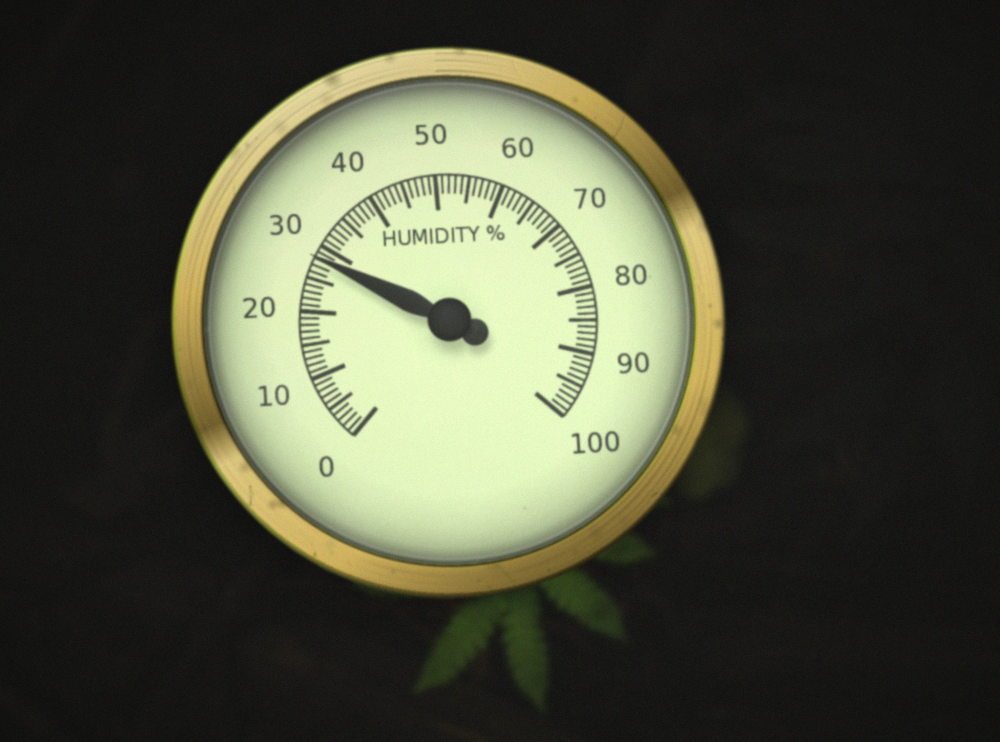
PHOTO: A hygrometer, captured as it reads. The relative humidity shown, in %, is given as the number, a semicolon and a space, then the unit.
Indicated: 28; %
